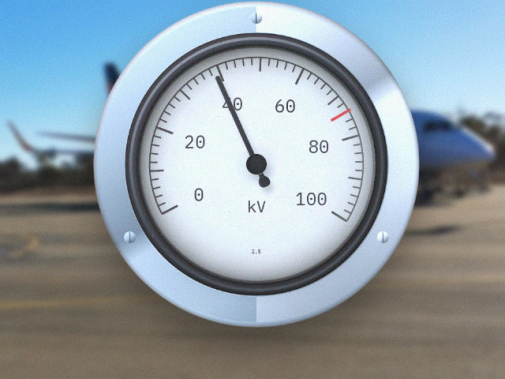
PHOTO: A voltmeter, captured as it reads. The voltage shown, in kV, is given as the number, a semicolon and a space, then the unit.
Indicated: 39; kV
